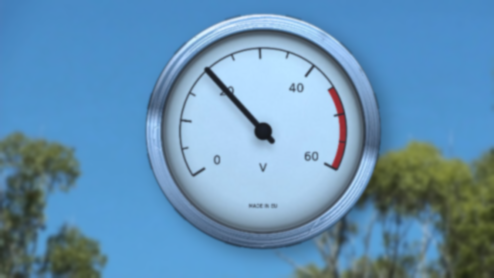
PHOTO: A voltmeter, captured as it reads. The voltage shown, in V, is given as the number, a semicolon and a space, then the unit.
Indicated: 20; V
